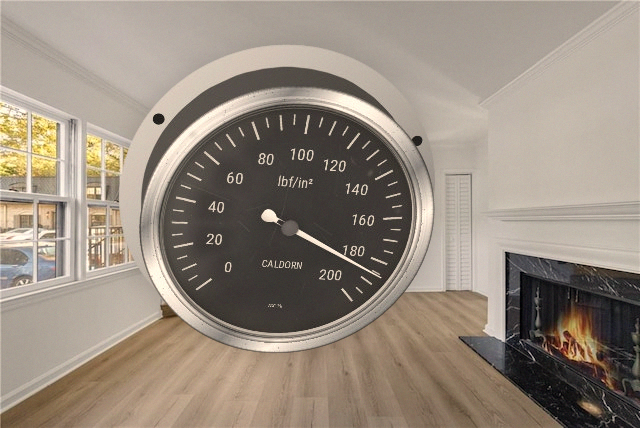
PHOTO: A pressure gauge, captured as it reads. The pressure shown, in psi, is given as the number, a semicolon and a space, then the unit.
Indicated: 185; psi
